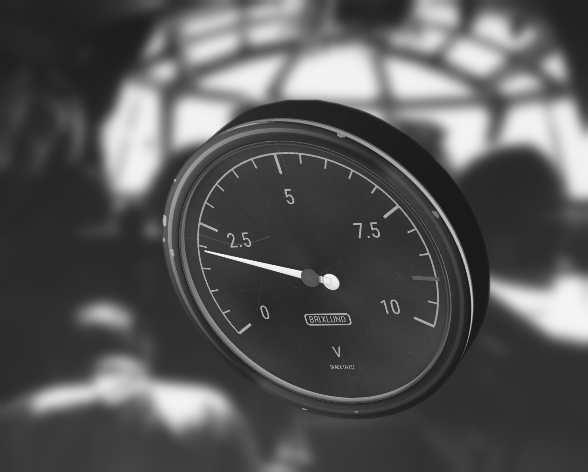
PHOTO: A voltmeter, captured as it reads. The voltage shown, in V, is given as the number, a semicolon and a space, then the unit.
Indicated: 2; V
